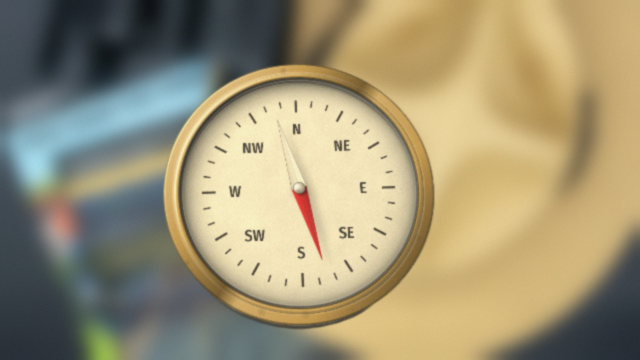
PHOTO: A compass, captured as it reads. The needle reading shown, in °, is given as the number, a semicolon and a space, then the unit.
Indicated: 165; °
